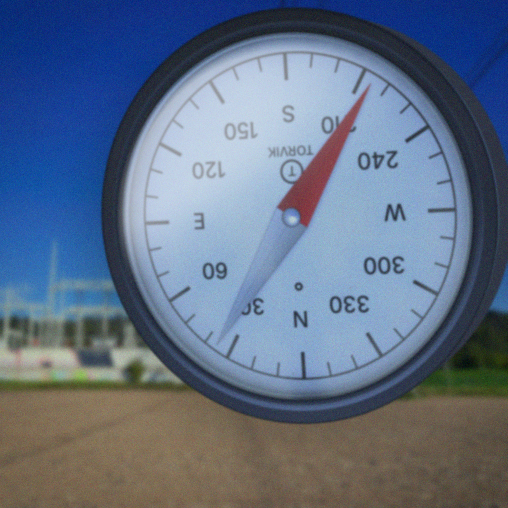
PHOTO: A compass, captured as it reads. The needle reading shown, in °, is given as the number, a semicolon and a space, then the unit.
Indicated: 215; °
